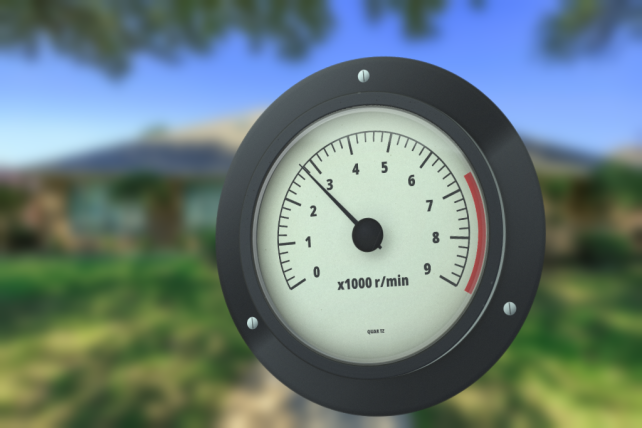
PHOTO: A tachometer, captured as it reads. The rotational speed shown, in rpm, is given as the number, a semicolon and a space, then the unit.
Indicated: 2800; rpm
